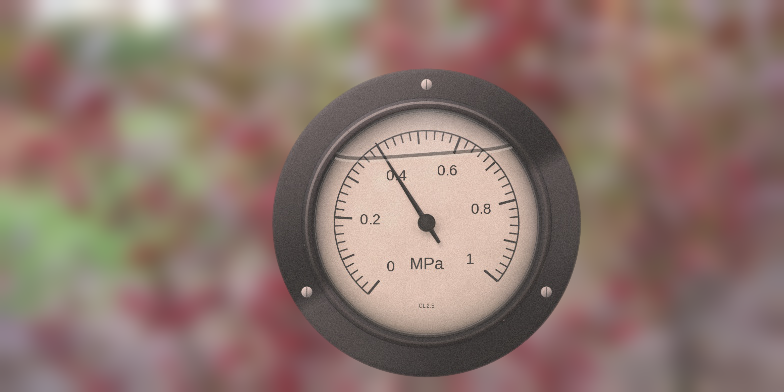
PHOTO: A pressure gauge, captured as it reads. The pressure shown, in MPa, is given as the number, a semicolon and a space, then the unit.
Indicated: 0.4; MPa
